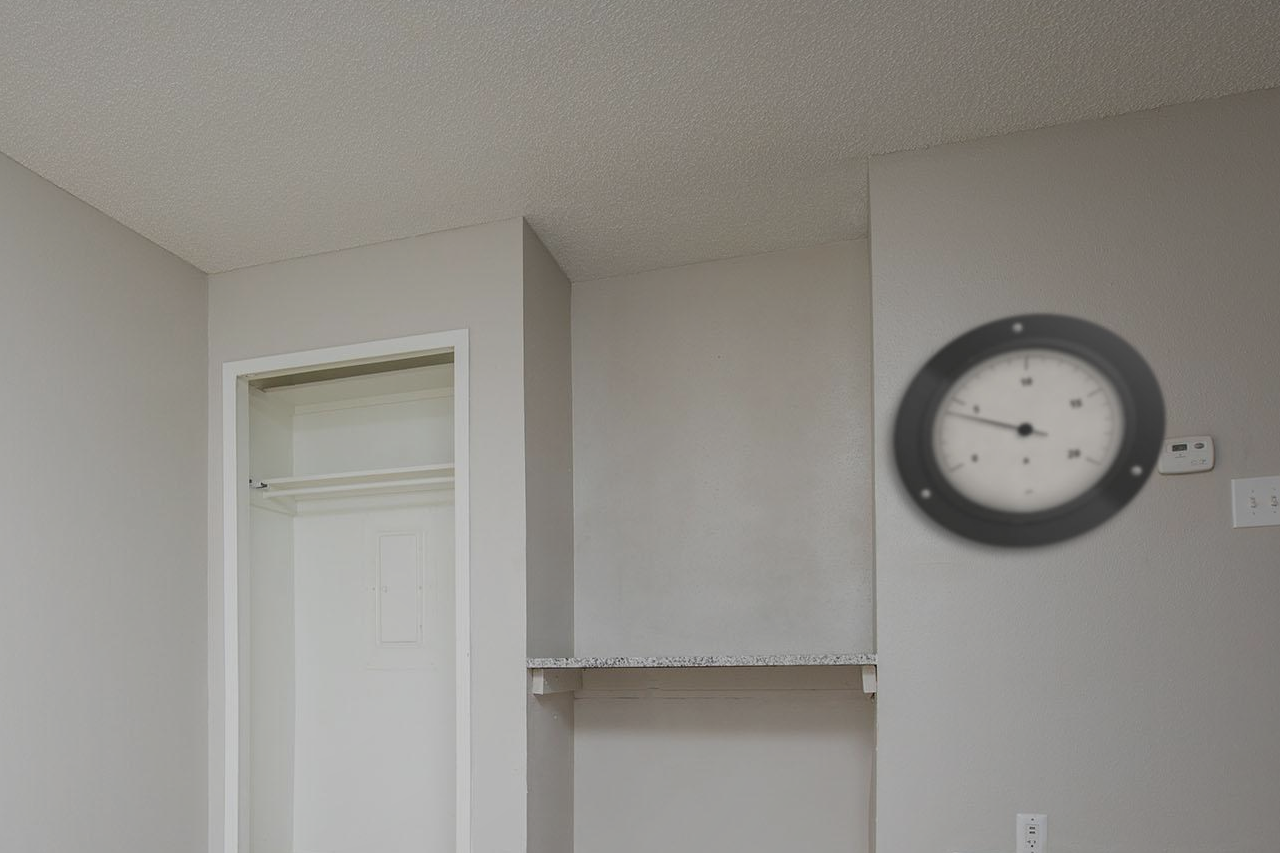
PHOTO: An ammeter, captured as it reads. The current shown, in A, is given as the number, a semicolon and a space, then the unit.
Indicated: 4; A
